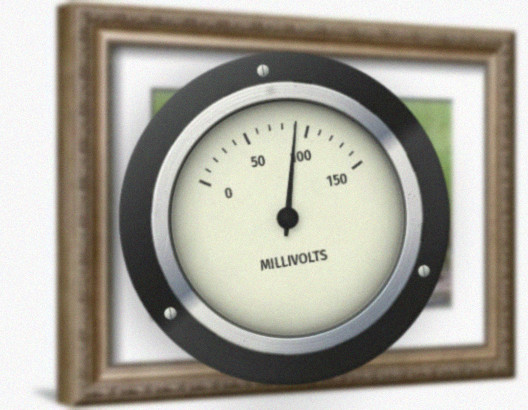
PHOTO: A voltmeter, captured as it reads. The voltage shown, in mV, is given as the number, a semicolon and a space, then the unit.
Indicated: 90; mV
